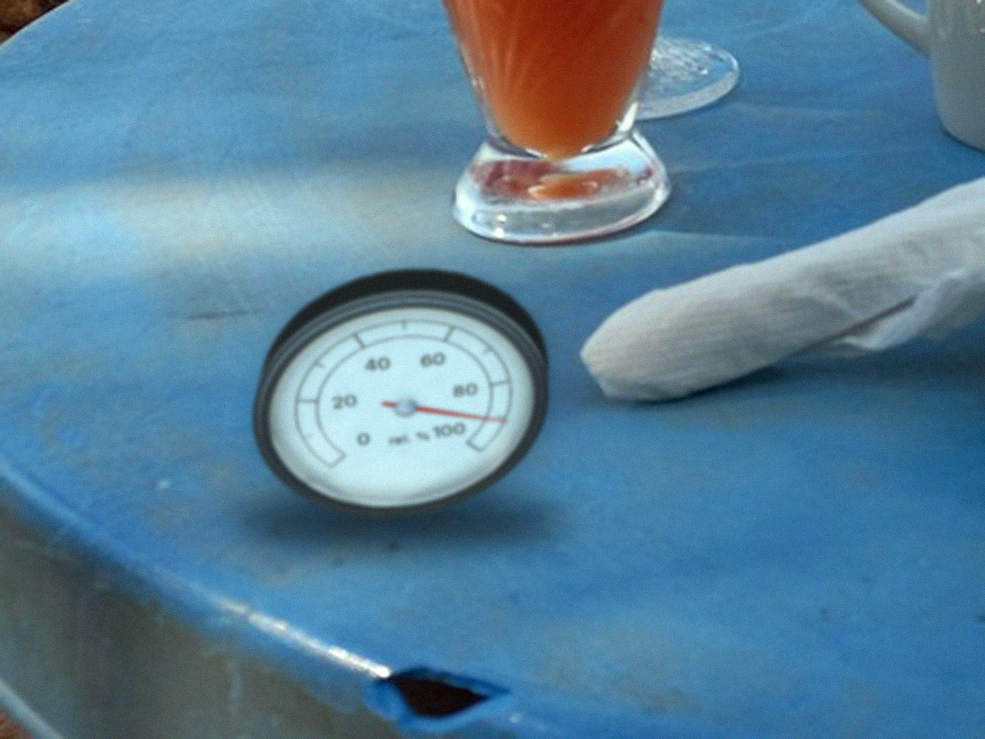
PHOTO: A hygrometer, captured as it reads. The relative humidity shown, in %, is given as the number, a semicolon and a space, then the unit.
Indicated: 90; %
